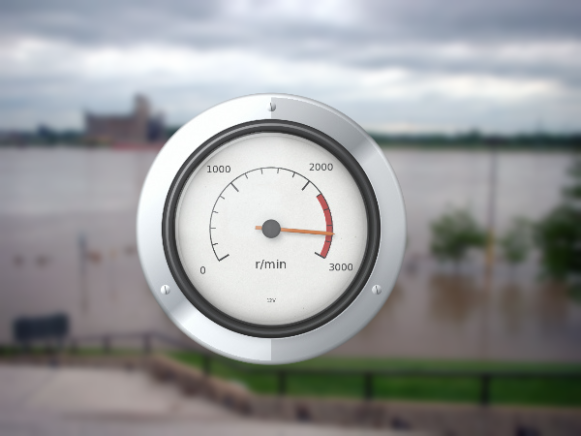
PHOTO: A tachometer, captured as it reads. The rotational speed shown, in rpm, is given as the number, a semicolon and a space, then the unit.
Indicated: 2700; rpm
